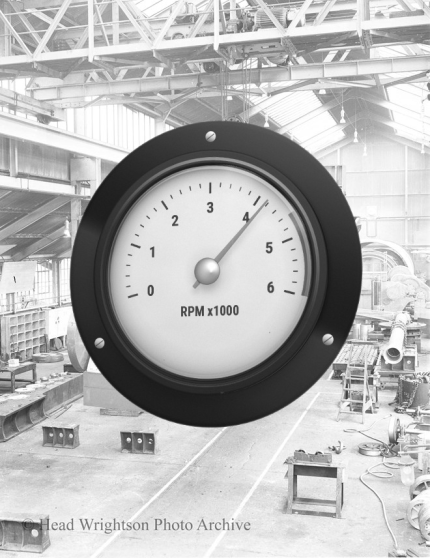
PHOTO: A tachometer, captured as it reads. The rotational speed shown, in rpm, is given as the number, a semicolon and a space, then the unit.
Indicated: 4200; rpm
